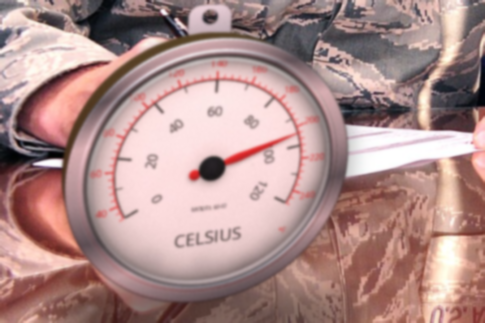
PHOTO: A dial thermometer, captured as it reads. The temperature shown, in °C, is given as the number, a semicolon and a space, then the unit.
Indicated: 95; °C
